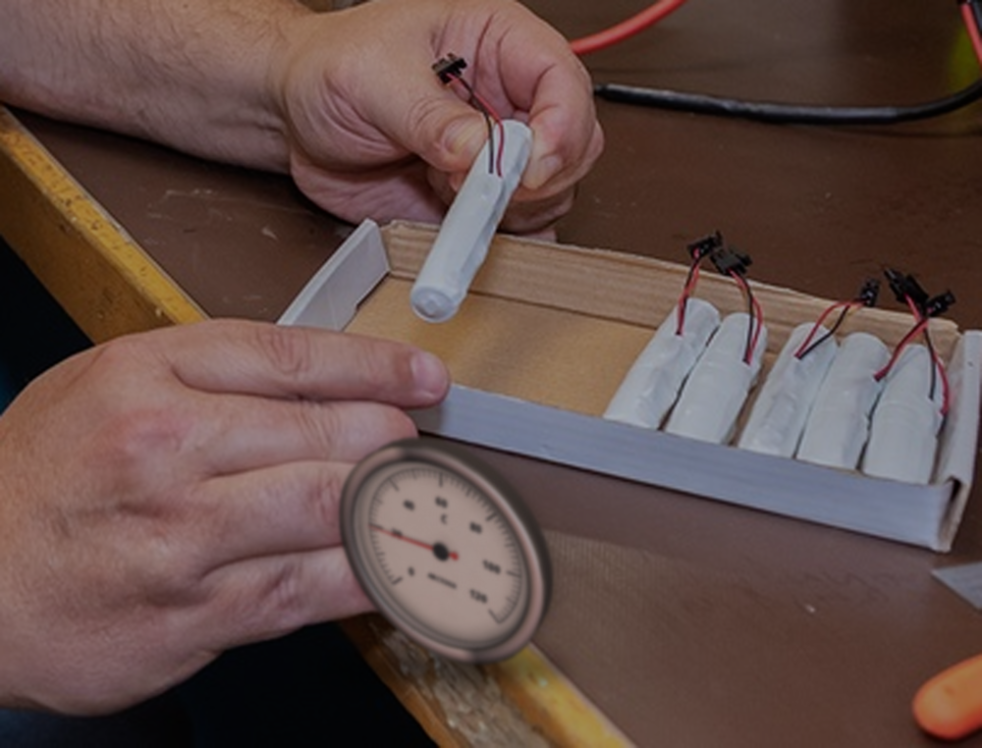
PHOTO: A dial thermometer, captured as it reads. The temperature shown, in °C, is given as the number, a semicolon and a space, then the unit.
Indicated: 20; °C
